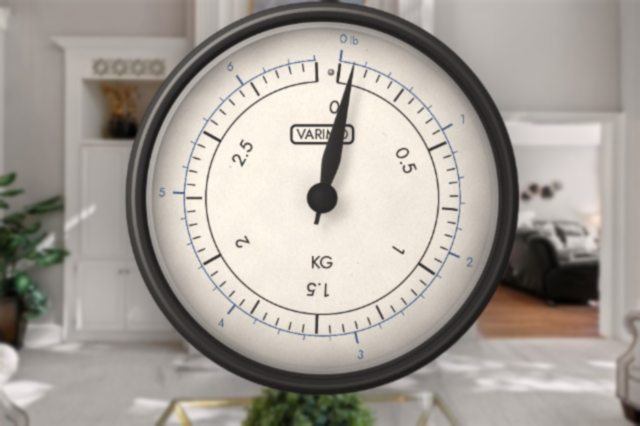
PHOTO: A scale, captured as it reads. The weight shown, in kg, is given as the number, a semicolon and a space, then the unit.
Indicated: 0.05; kg
